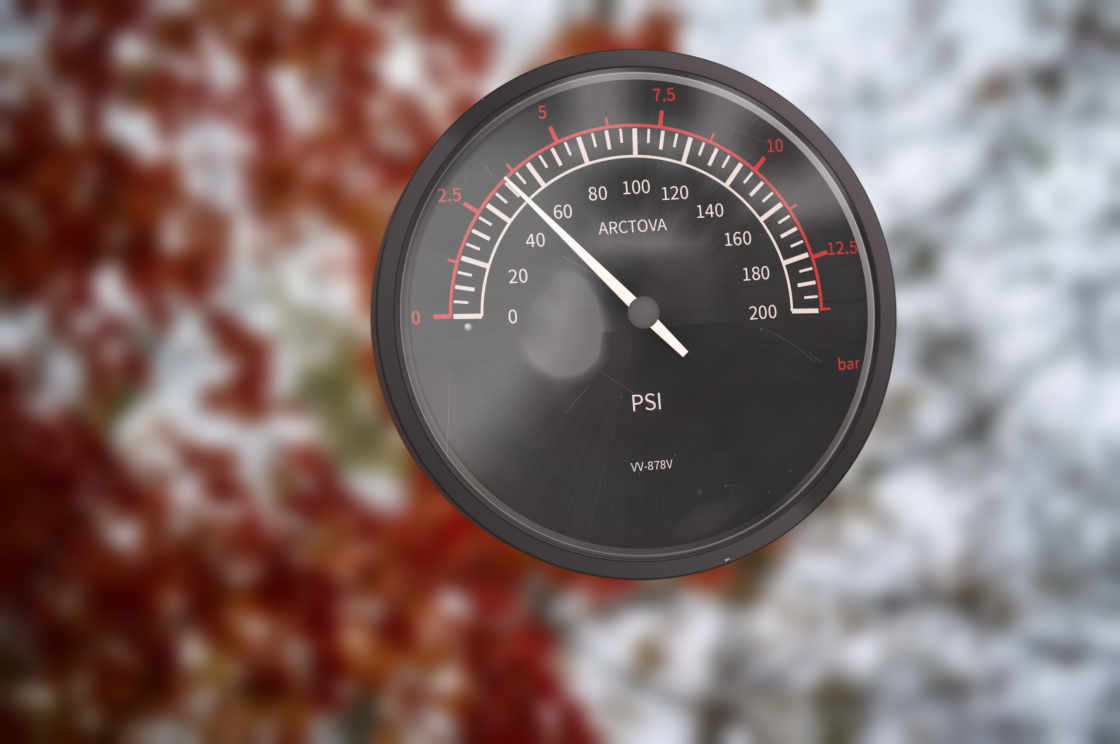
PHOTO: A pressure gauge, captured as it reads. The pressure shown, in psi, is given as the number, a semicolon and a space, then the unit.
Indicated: 50; psi
